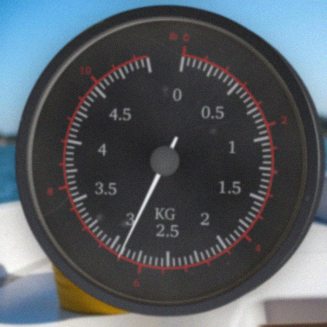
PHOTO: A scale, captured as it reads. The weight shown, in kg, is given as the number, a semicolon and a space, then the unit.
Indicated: 2.9; kg
